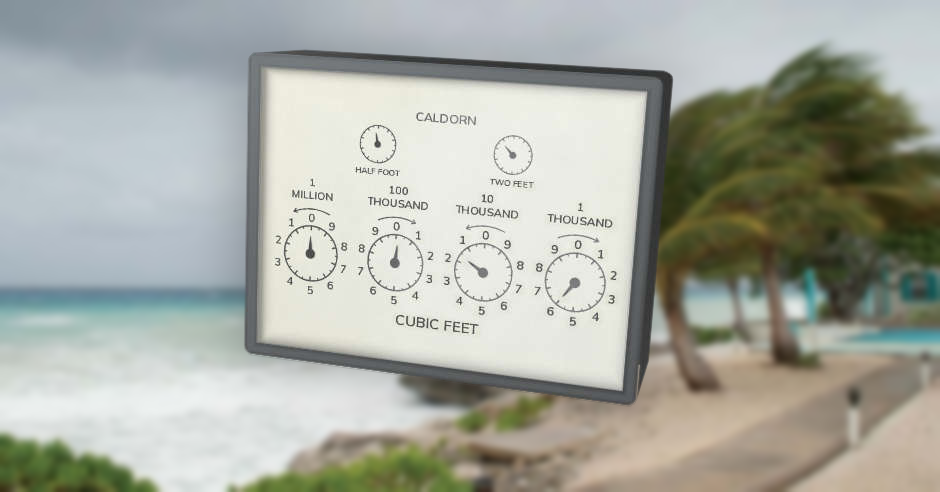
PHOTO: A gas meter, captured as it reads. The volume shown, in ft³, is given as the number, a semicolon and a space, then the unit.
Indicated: 1600; ft³
